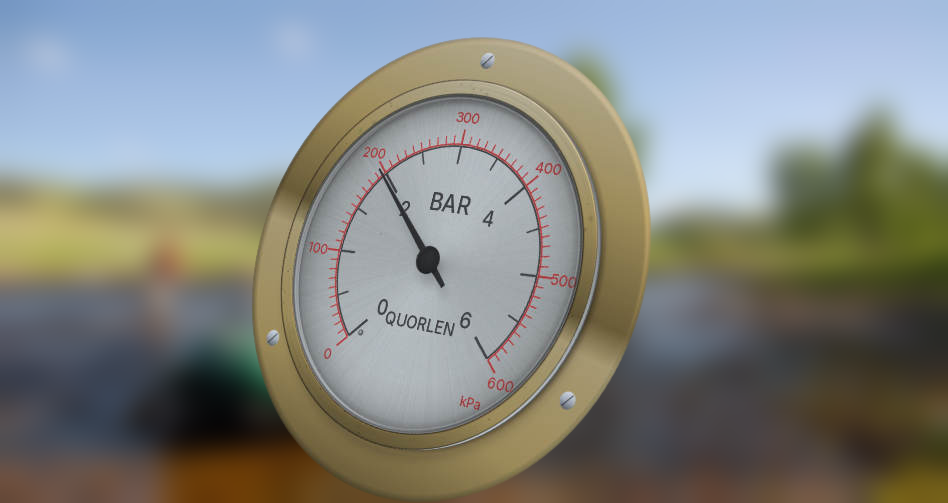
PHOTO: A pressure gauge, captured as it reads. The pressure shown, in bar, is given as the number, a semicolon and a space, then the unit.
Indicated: 2; bar
